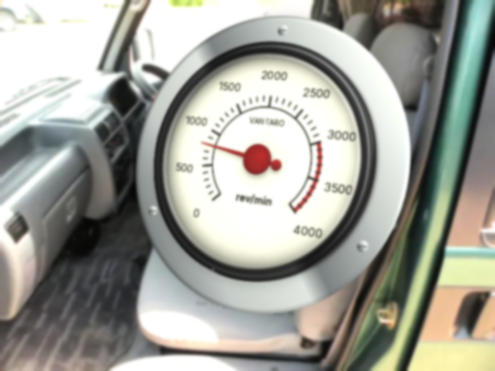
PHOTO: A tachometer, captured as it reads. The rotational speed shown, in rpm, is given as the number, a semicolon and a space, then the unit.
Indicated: 800; rpm
